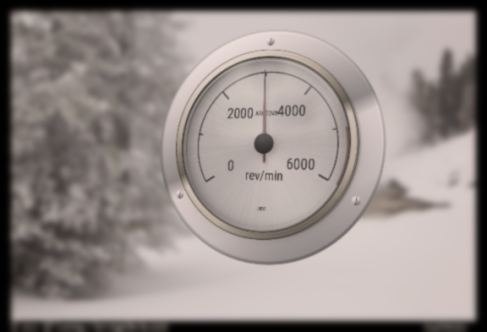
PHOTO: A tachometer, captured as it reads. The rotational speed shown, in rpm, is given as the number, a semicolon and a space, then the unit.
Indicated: 3000; rpm
